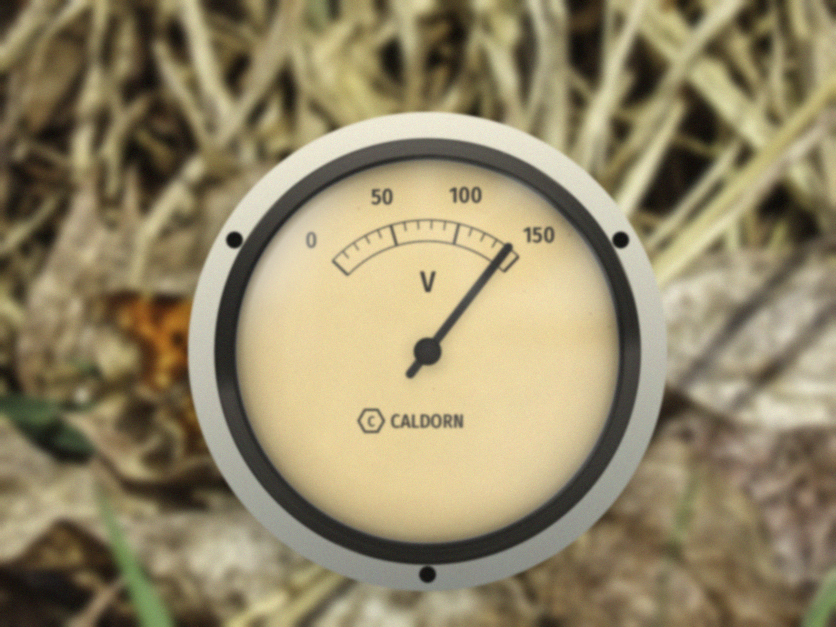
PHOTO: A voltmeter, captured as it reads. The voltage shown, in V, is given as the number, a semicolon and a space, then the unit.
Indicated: 140; V
